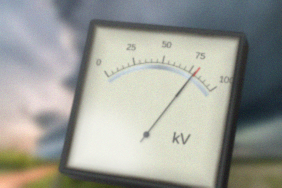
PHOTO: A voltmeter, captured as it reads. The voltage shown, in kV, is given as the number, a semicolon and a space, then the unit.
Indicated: 80; kV
